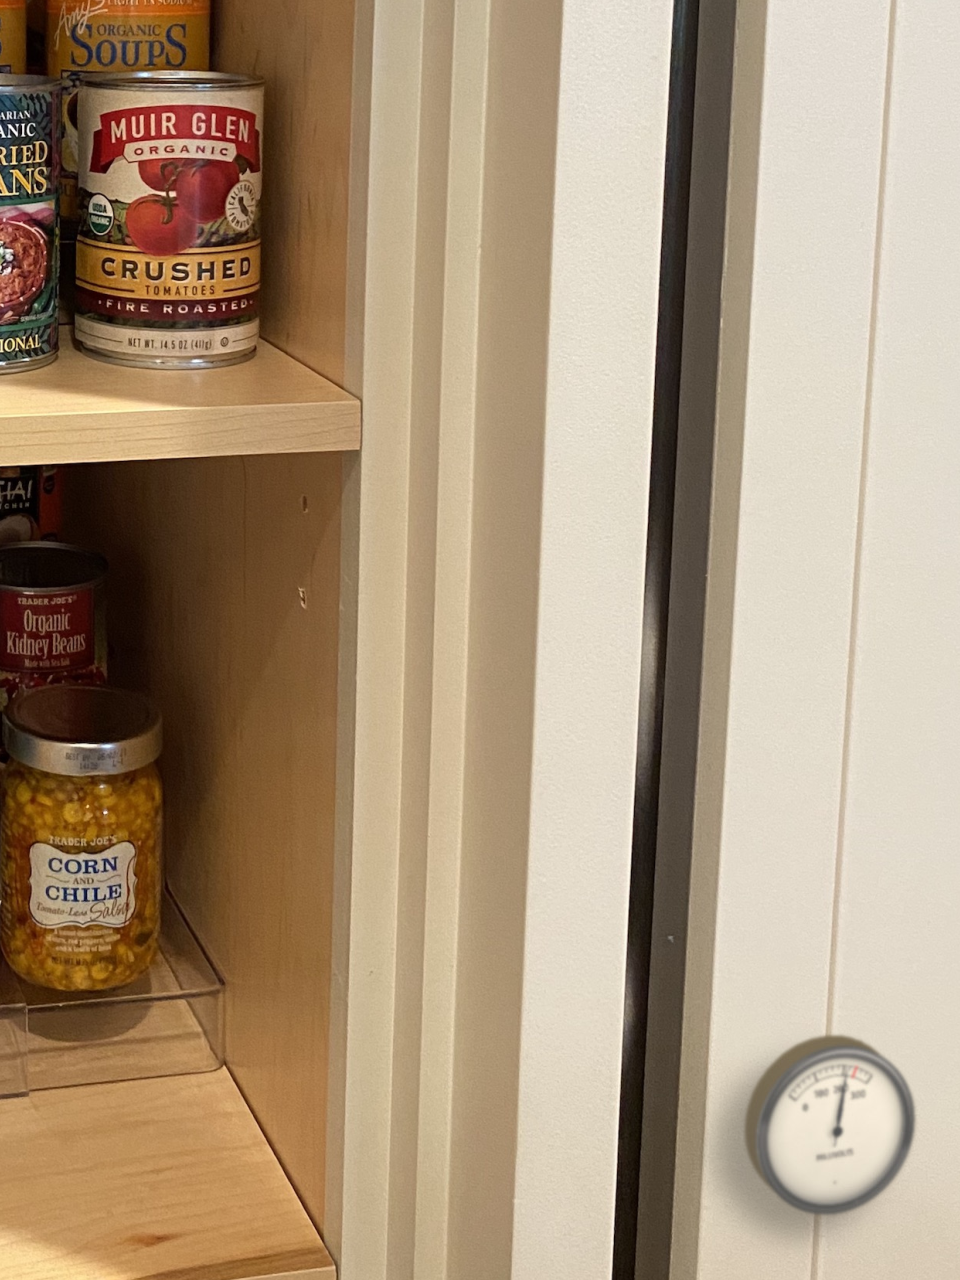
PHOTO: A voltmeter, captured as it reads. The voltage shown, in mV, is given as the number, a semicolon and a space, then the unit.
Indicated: 200; mV
